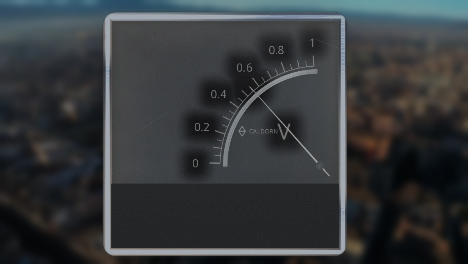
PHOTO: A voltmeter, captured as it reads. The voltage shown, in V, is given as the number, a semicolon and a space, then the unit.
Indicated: 0.55; V
